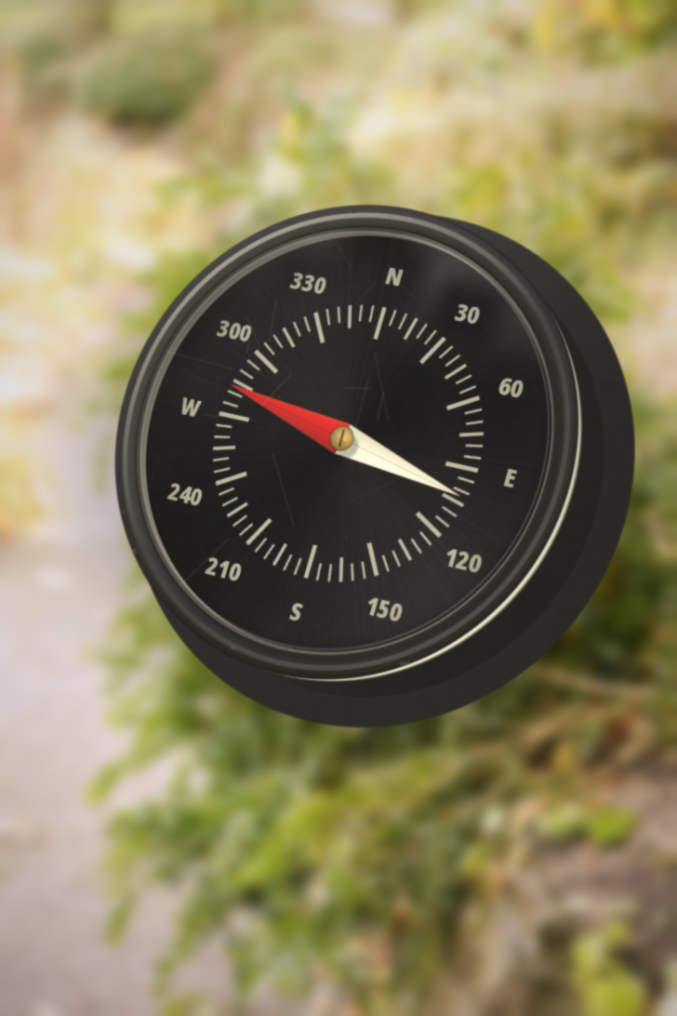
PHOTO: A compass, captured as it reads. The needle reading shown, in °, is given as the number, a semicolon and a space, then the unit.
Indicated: 282.5; °
